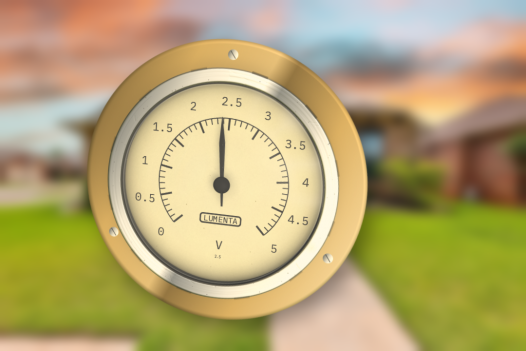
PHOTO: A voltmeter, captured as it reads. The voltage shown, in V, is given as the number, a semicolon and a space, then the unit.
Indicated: 2.4; V
